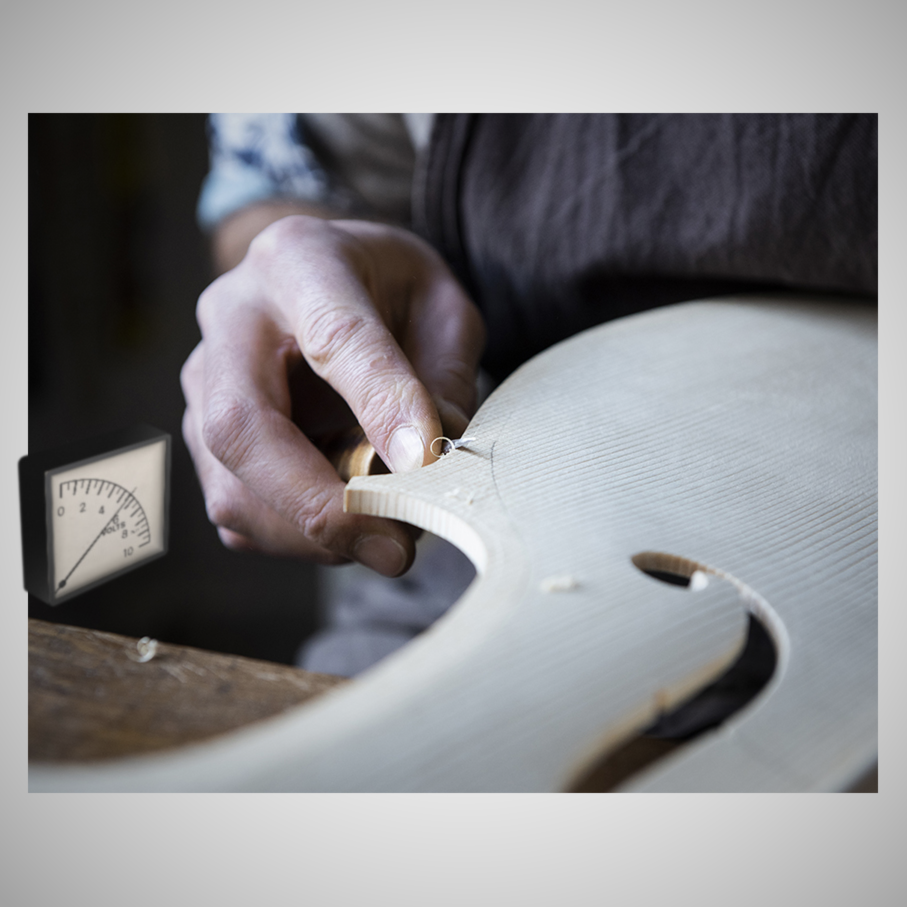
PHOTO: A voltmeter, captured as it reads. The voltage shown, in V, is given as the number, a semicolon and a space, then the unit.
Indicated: 5.5; V
